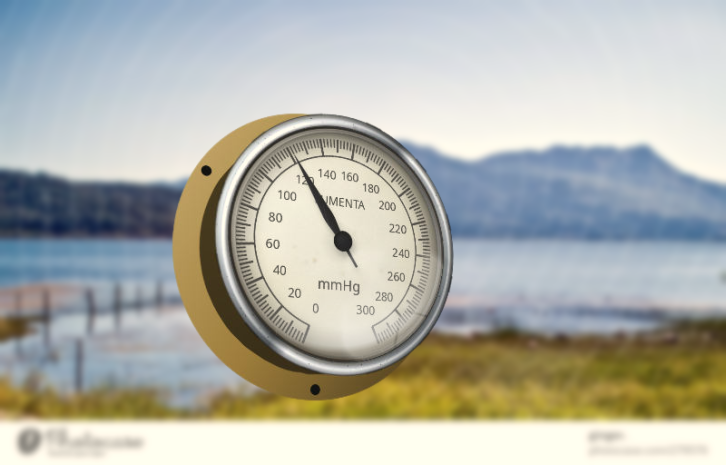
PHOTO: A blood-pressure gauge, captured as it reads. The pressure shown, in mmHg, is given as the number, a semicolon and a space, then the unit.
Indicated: 120; mmHg
